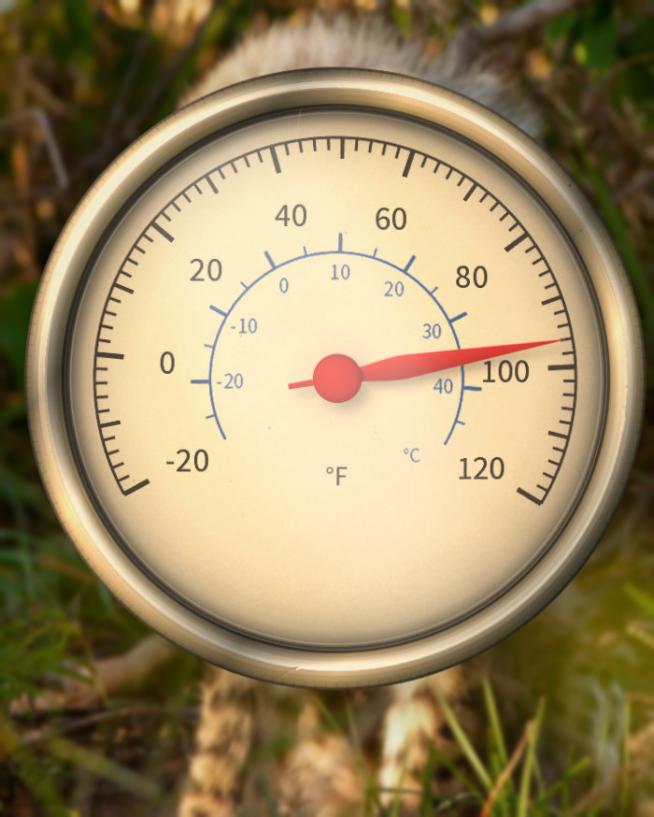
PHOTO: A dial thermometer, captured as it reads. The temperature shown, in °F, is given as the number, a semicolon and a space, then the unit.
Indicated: 96; °F
